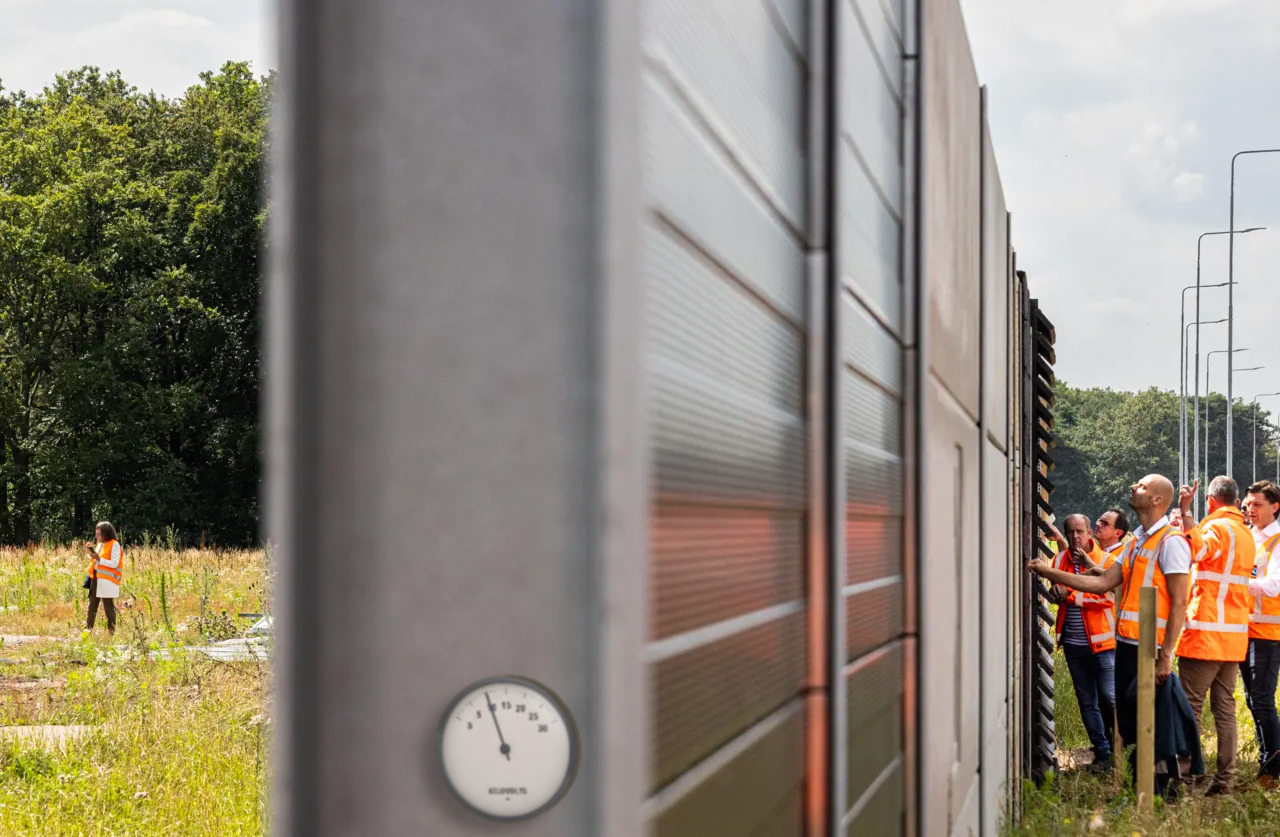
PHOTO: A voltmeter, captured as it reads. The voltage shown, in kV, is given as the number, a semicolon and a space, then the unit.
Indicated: 10; kV
